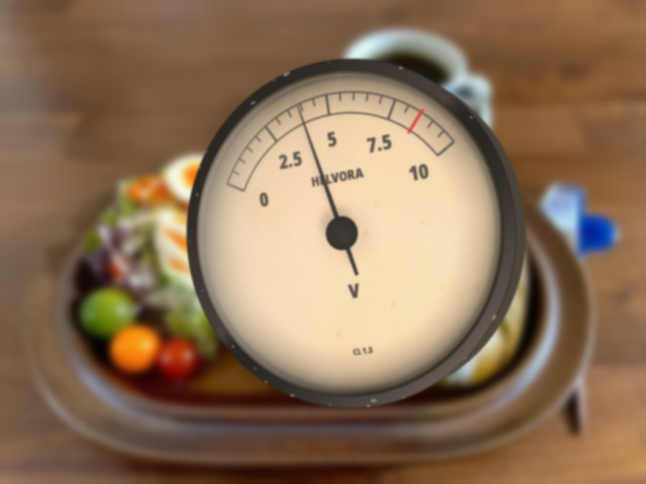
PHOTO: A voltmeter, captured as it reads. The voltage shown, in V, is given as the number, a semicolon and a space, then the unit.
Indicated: 4; V
